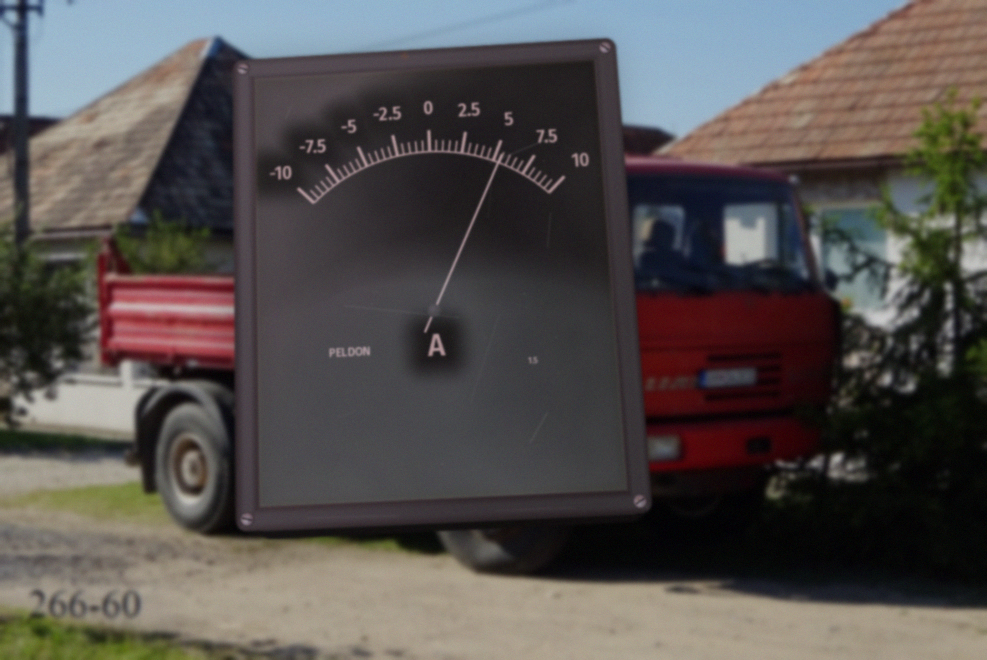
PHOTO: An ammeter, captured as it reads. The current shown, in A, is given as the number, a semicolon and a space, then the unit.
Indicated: 5.5; A
